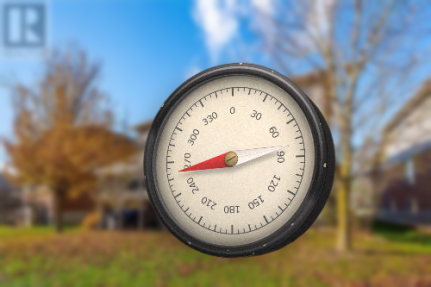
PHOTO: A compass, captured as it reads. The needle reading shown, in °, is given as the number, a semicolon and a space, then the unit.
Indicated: 260; °
